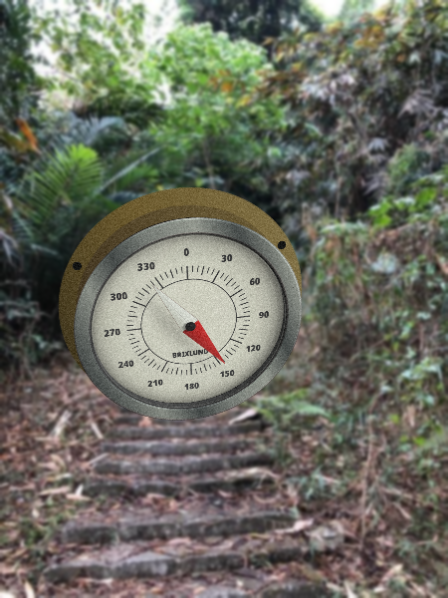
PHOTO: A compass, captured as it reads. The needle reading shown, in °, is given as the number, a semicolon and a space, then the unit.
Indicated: 145; °
